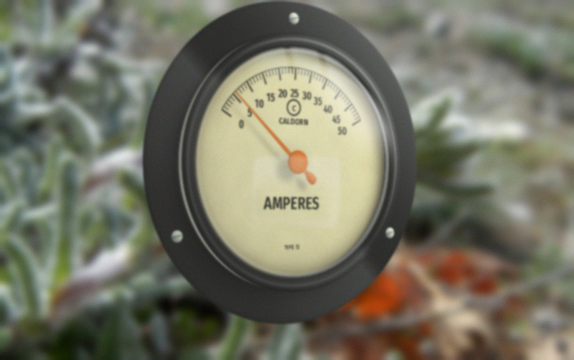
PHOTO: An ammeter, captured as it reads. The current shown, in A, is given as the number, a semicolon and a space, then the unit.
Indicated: 5; A
